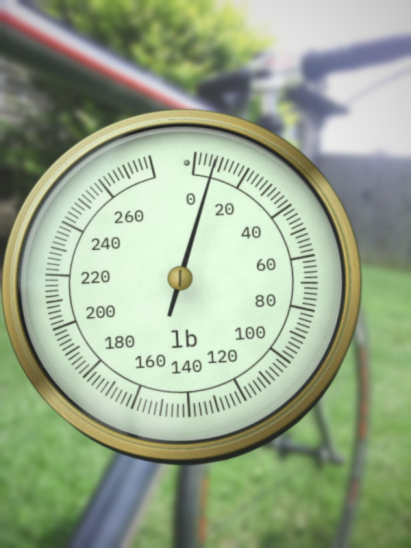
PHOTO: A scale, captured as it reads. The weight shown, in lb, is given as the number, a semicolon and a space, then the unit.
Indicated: 8; lb
